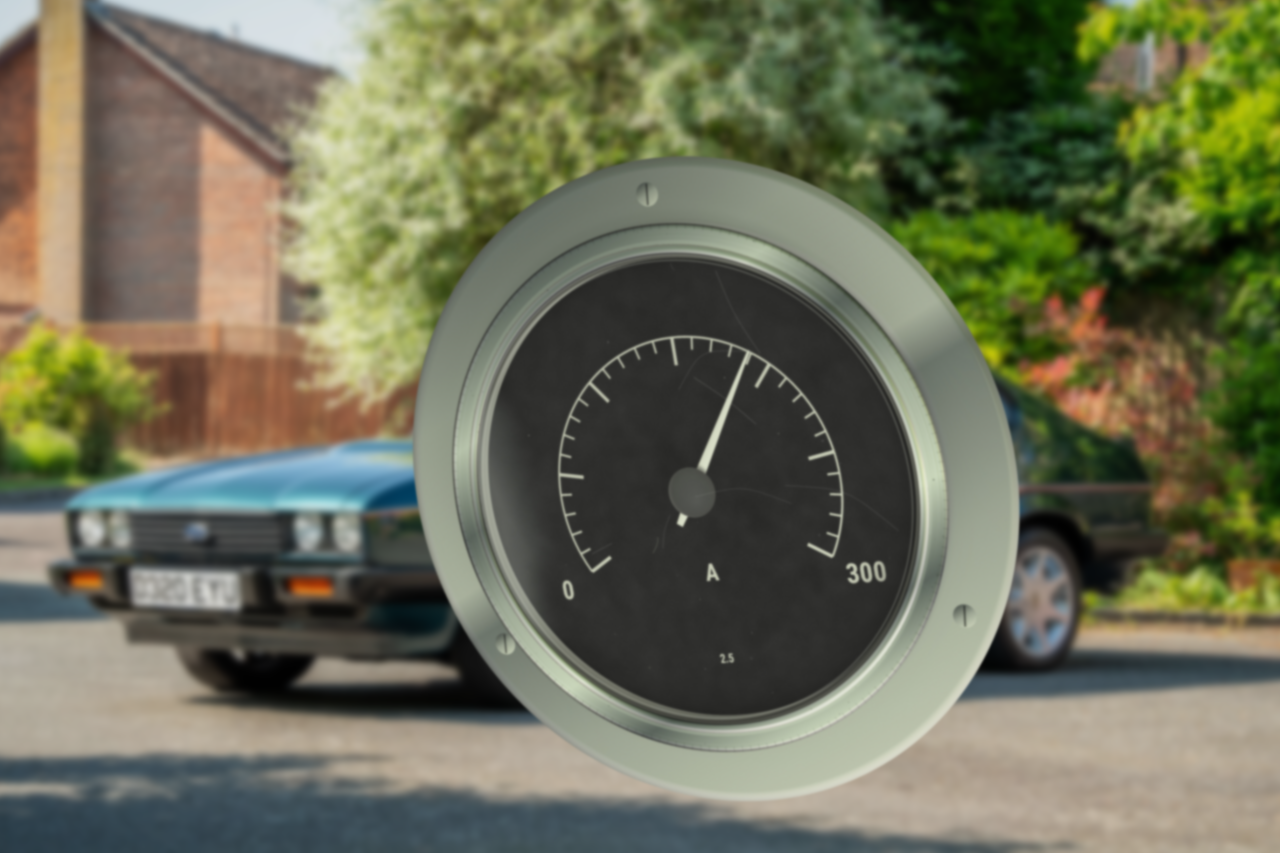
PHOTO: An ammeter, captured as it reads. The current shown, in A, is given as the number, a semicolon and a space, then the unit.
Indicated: 190; A
